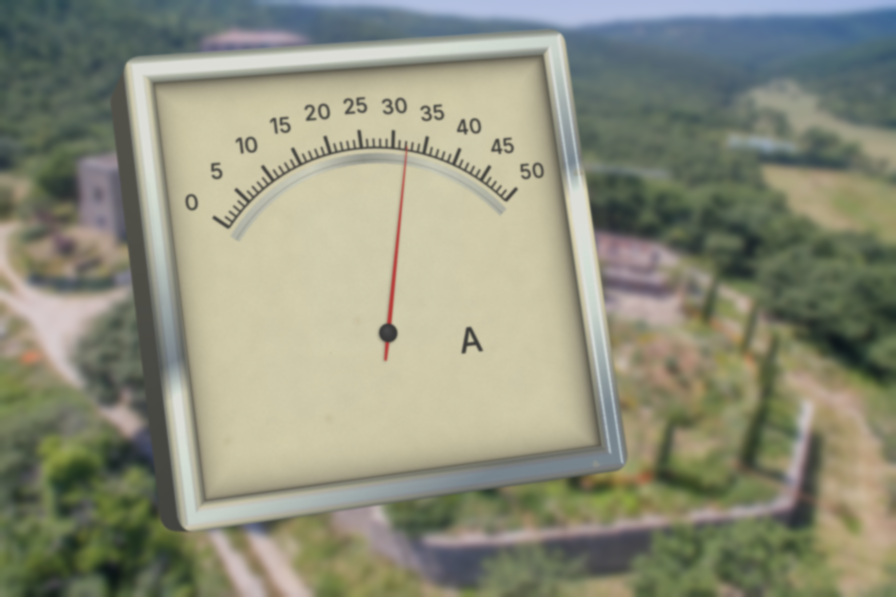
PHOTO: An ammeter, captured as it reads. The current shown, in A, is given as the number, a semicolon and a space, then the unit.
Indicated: 32; A
